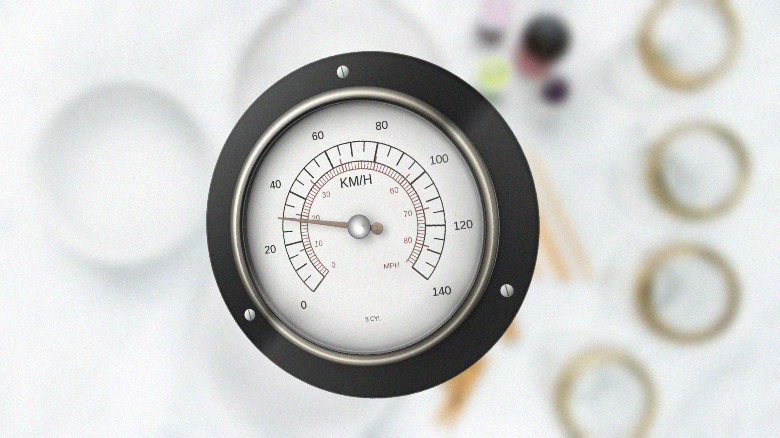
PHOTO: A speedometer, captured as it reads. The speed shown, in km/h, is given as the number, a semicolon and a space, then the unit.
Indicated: 30; km/h
